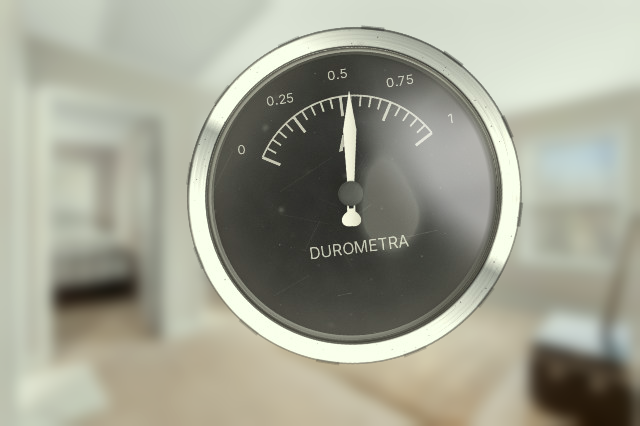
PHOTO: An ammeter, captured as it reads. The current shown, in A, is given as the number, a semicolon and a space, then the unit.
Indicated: 0.55; A
